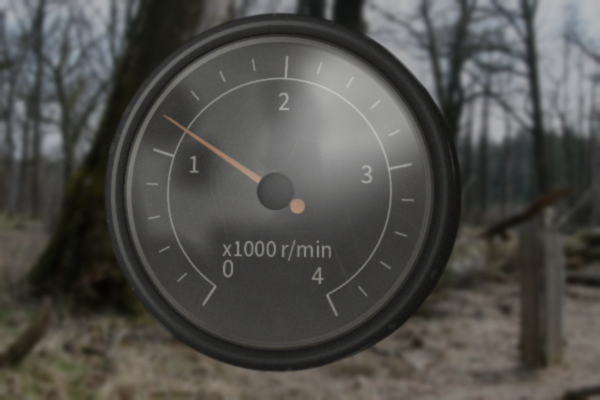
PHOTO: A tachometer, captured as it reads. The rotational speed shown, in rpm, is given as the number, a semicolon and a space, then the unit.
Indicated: 1200; rpm
